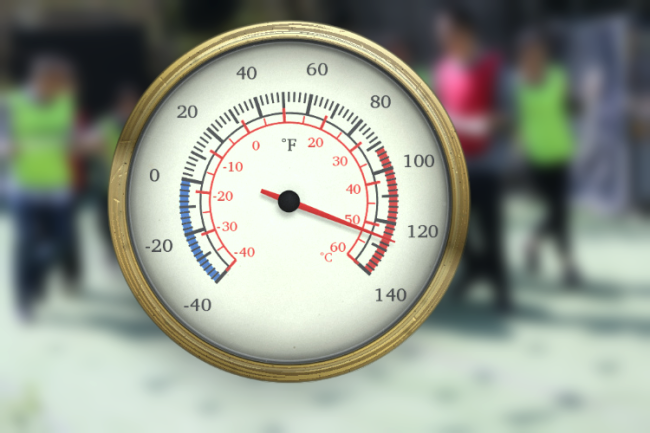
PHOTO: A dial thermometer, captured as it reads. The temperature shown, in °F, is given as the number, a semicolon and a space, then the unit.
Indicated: 126; °F
